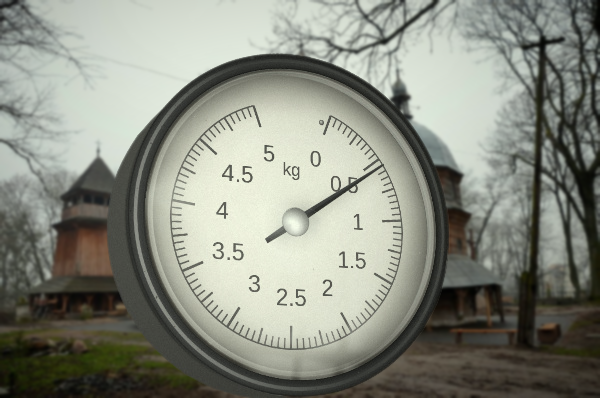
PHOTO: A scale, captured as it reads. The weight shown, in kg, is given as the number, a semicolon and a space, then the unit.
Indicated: 0.55; kg
